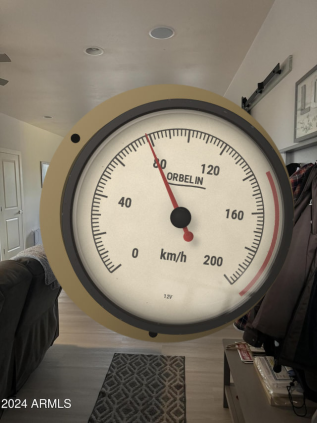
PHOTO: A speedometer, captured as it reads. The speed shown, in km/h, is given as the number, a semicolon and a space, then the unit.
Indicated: 78; km/h
